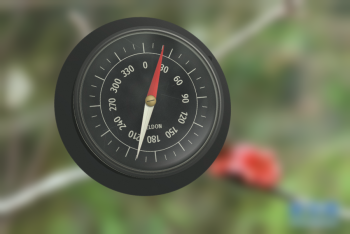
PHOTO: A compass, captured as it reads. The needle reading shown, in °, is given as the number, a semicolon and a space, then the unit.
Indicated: 20; °
